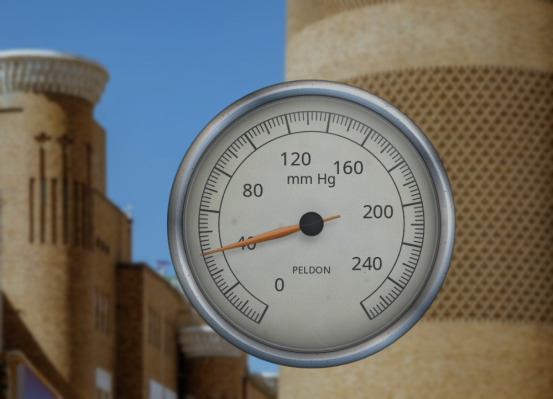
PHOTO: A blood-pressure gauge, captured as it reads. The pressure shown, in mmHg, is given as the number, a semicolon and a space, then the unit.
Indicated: 40; mmHg
